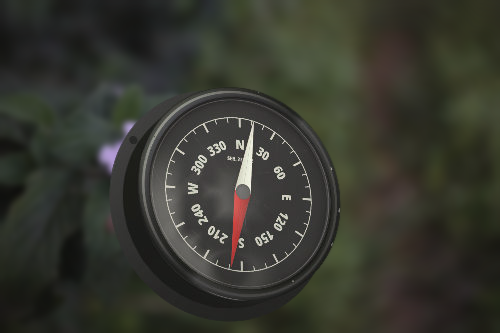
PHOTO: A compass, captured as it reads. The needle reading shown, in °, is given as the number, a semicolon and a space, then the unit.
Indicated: 190; °
